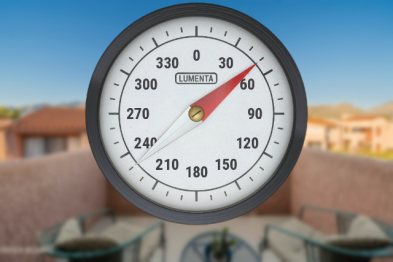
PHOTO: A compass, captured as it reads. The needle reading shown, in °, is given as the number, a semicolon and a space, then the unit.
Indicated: 50; °
